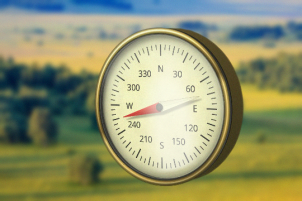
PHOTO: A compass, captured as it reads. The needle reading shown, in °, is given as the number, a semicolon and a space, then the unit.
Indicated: 255; °
